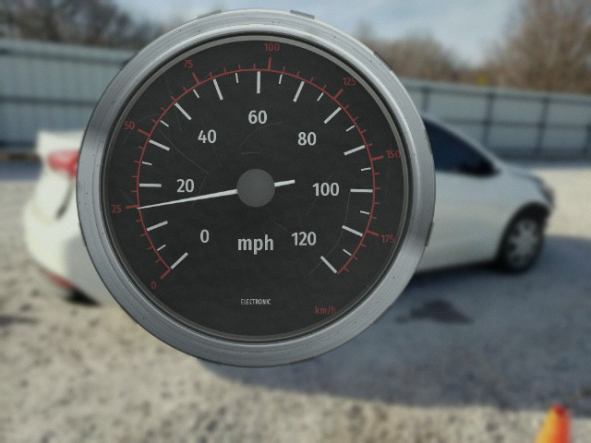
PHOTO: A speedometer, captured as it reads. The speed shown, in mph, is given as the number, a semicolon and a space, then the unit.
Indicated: 15; mph
